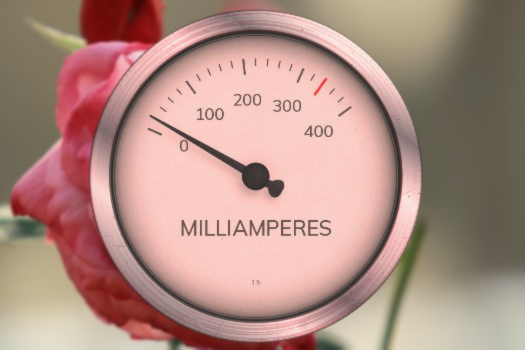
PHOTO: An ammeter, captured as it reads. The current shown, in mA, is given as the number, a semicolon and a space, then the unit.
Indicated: 20; mA
